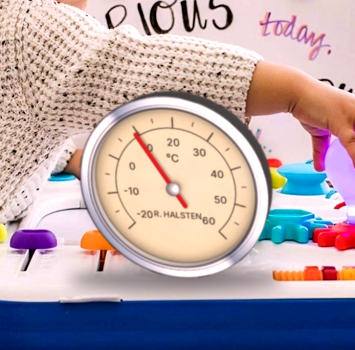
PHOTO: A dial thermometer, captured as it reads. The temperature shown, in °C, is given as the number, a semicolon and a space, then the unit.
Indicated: 10; °C
